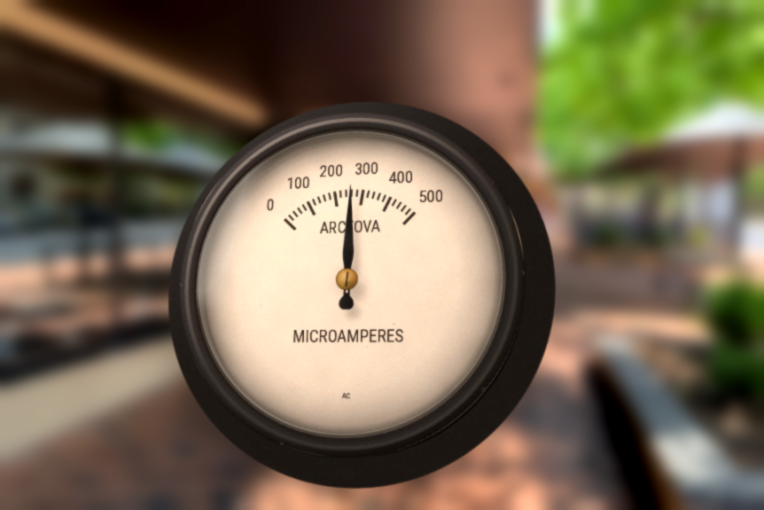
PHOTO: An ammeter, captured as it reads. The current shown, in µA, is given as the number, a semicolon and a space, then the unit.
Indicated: 260; µA
